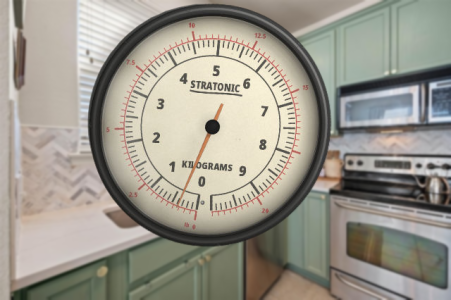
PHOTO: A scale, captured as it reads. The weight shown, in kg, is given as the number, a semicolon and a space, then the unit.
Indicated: 0.4; kg
